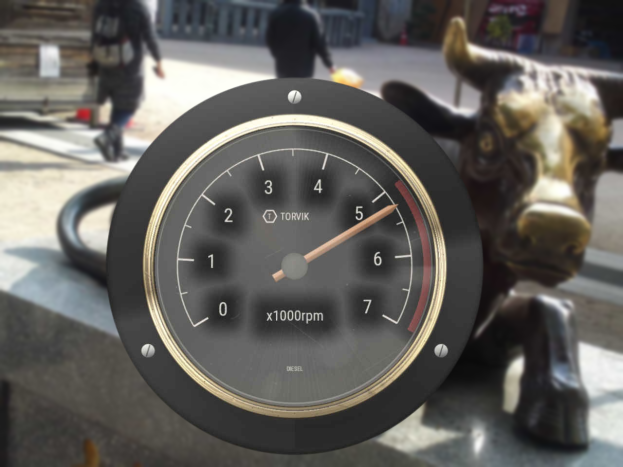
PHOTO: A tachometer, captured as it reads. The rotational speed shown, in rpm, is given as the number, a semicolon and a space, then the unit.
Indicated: 5250; rpm
